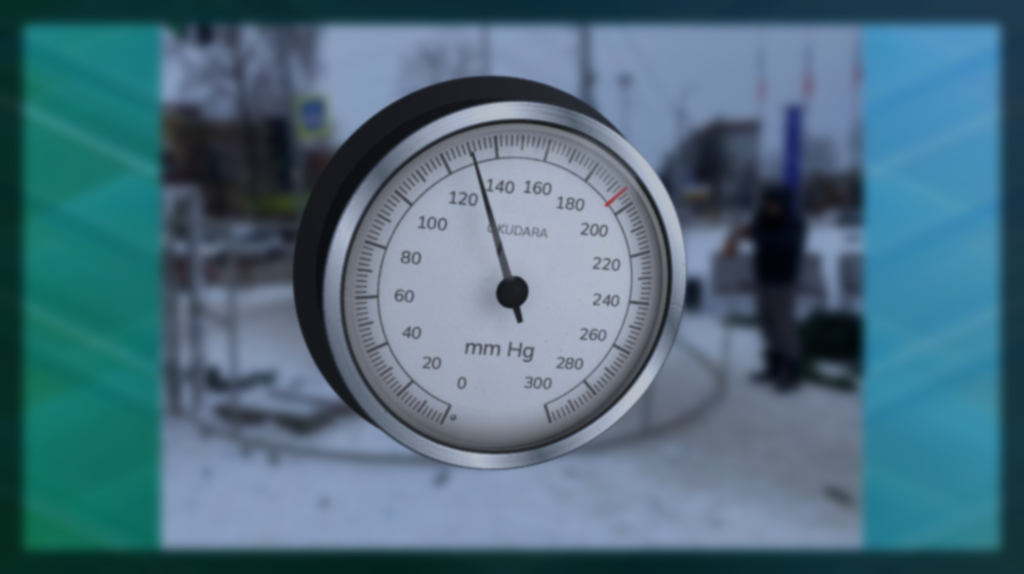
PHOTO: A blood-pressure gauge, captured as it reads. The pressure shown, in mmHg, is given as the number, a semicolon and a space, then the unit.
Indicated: 130; mmHg
